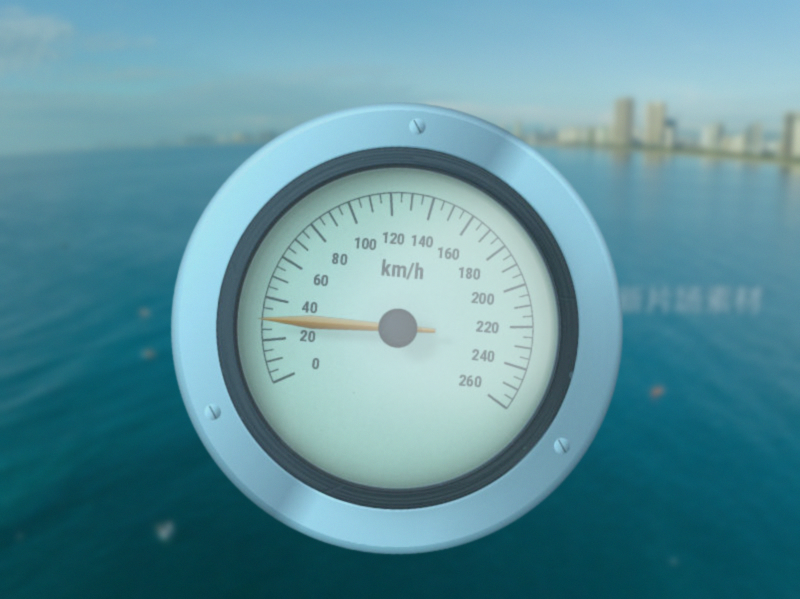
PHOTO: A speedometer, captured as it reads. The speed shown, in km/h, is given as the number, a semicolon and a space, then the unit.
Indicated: 30; km/h
